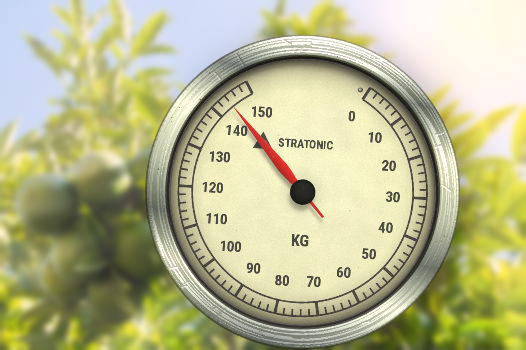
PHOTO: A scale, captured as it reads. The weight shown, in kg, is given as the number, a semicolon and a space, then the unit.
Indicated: 144; kg
